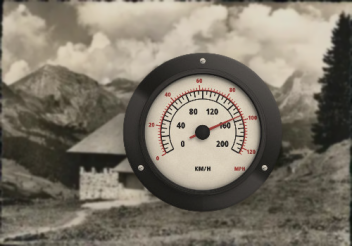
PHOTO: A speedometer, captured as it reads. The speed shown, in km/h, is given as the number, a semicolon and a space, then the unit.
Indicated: 155; km/h
